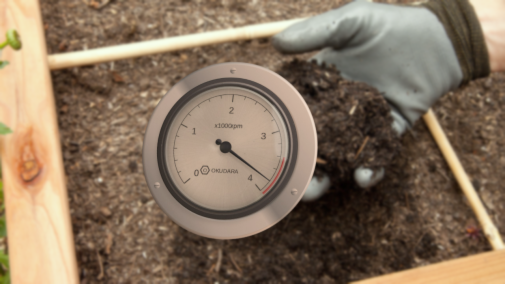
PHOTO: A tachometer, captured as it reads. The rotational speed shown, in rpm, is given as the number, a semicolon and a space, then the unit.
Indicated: 3800; rpm
